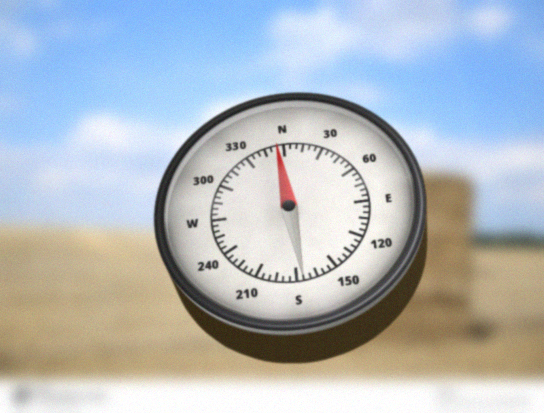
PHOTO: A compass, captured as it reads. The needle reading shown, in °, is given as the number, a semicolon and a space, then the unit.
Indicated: 355; °
